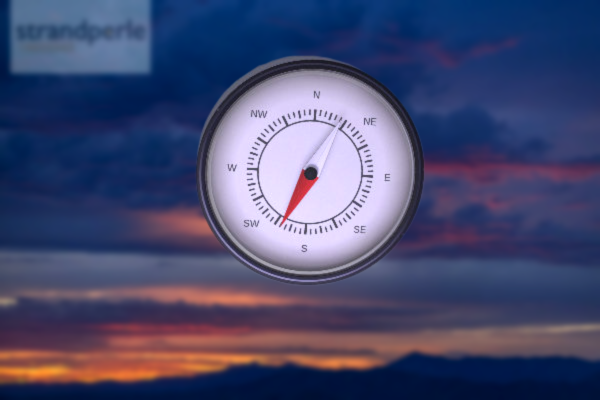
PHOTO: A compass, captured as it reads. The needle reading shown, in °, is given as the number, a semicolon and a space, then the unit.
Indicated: 205; °
